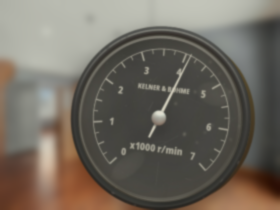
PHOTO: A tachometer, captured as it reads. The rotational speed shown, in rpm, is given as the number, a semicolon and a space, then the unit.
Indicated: 4125; rpm
